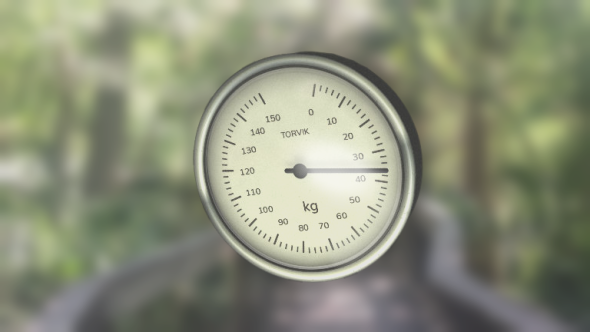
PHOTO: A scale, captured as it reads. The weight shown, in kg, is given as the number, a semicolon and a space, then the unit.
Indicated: 36; kg
